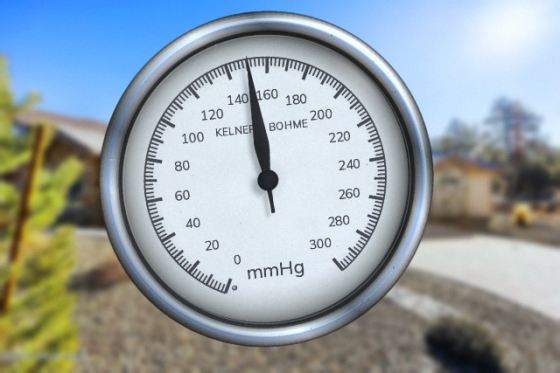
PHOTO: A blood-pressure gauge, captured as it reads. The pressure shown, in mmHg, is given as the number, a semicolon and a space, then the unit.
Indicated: 150; mmHg
